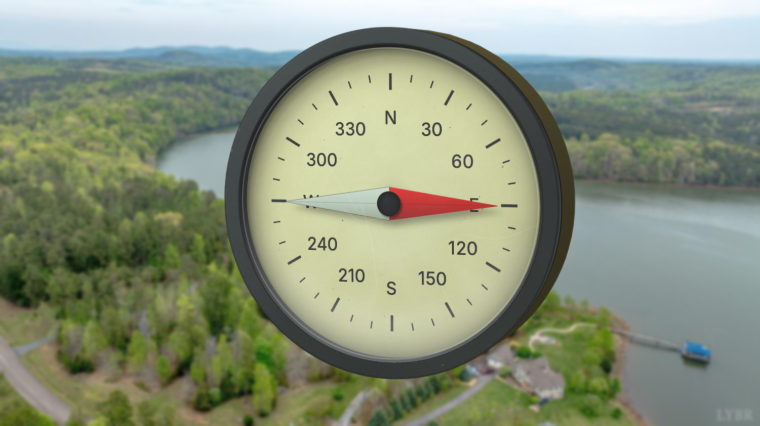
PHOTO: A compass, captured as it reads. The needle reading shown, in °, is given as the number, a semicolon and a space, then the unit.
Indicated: 90; °
